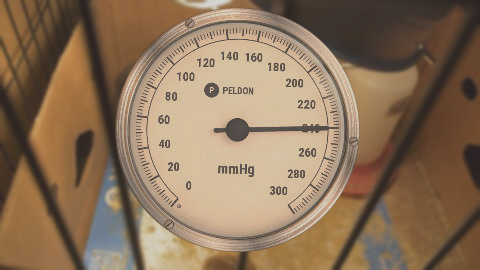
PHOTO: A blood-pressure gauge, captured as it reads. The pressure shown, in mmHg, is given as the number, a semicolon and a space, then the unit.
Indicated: 240; mmHg
